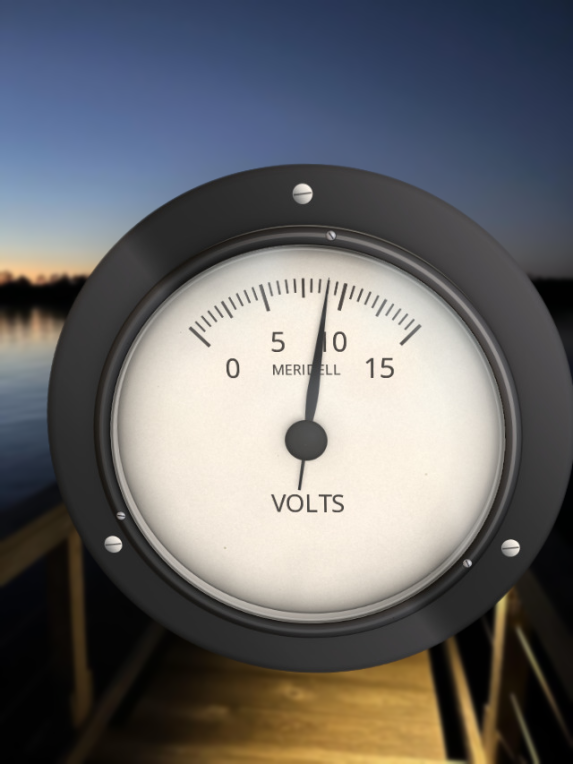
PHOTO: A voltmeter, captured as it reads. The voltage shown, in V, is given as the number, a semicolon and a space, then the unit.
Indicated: 9; V
